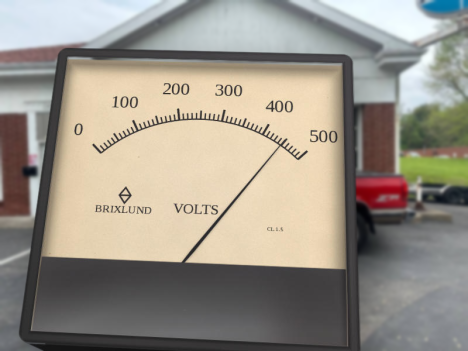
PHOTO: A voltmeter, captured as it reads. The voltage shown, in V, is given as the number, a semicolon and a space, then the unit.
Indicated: 450; V
